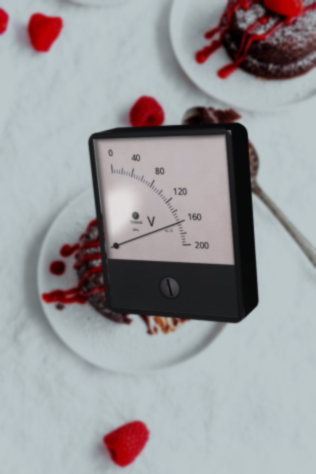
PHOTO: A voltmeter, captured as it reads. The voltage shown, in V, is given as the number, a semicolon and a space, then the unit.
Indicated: 160; V
